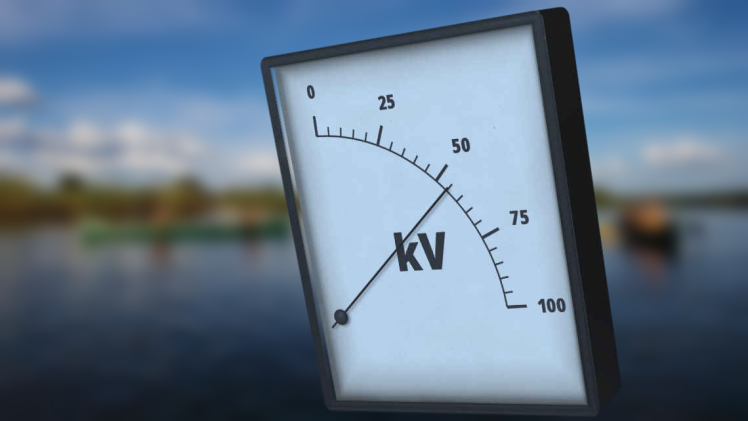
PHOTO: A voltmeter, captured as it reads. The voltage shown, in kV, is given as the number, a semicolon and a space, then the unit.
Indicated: 55; kV
